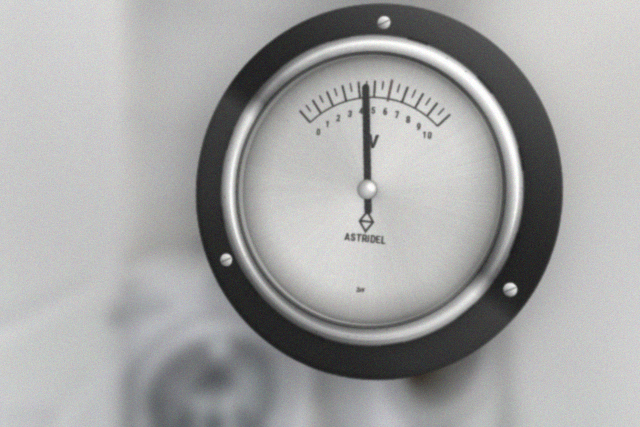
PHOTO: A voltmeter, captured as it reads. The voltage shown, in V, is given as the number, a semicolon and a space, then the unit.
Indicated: 4.5; V
